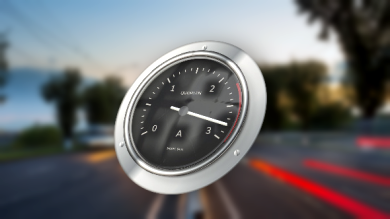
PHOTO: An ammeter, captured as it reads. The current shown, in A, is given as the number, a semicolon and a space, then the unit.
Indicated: 2.8; A
